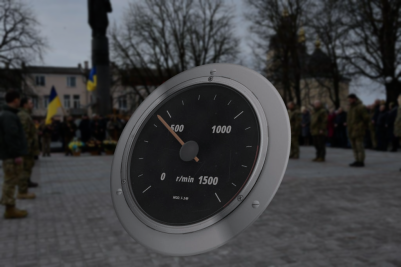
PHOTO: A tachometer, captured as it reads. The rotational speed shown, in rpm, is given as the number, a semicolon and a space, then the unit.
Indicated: 450; rpm
